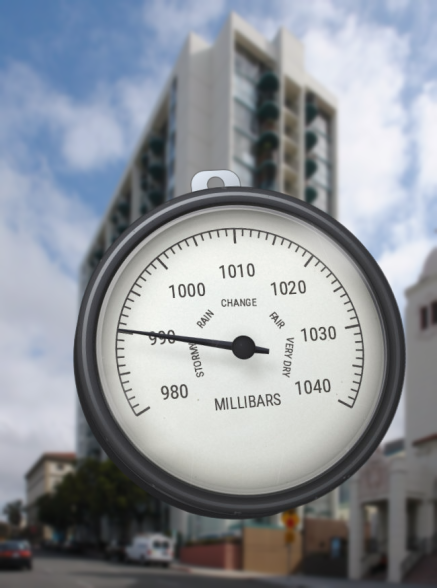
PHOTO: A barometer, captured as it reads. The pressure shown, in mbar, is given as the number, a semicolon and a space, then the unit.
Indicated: 990; mbar
